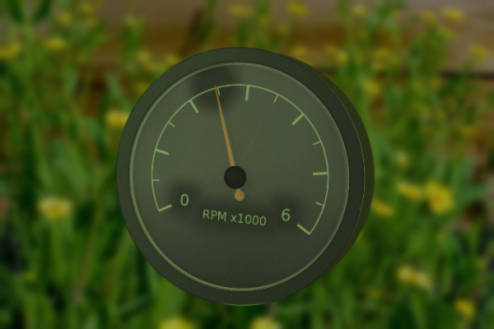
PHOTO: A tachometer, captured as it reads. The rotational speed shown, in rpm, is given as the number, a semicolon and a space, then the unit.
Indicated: 2500; rpm
